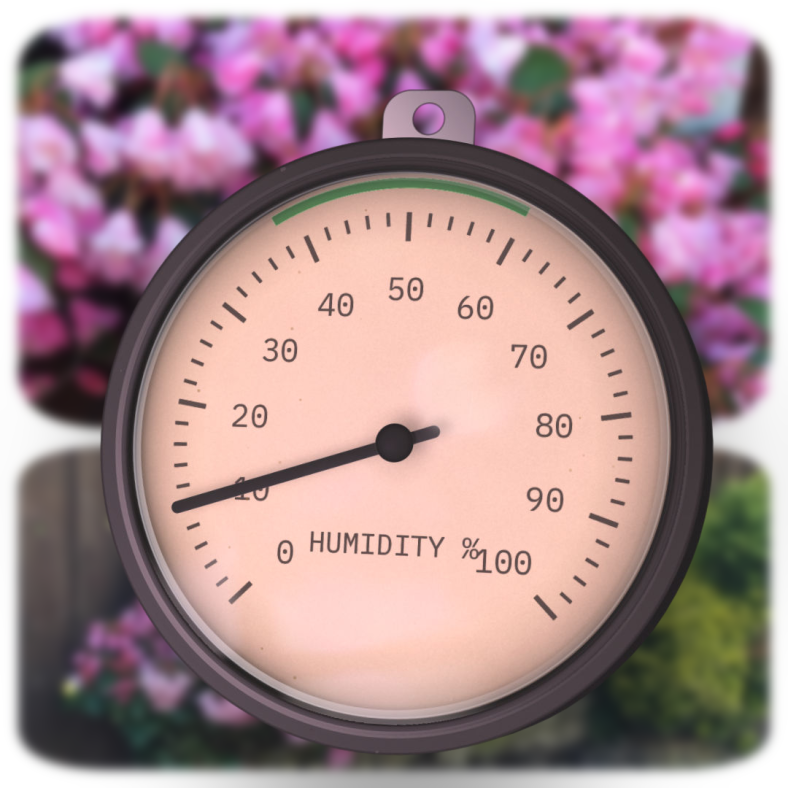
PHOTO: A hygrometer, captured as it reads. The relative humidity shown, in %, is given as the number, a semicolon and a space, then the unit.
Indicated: 10; %
